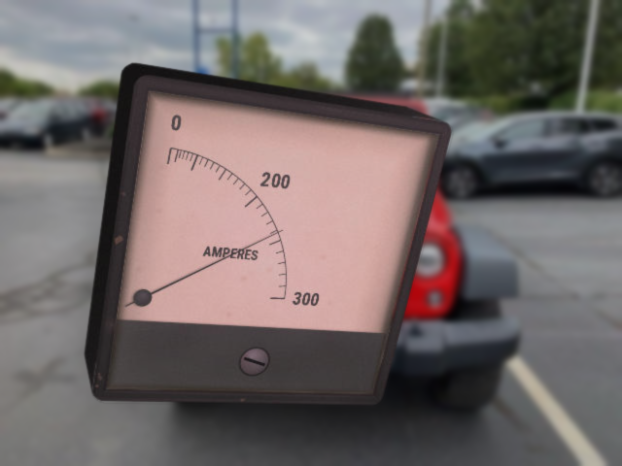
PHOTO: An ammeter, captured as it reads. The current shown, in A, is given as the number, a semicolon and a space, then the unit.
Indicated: 240; A
